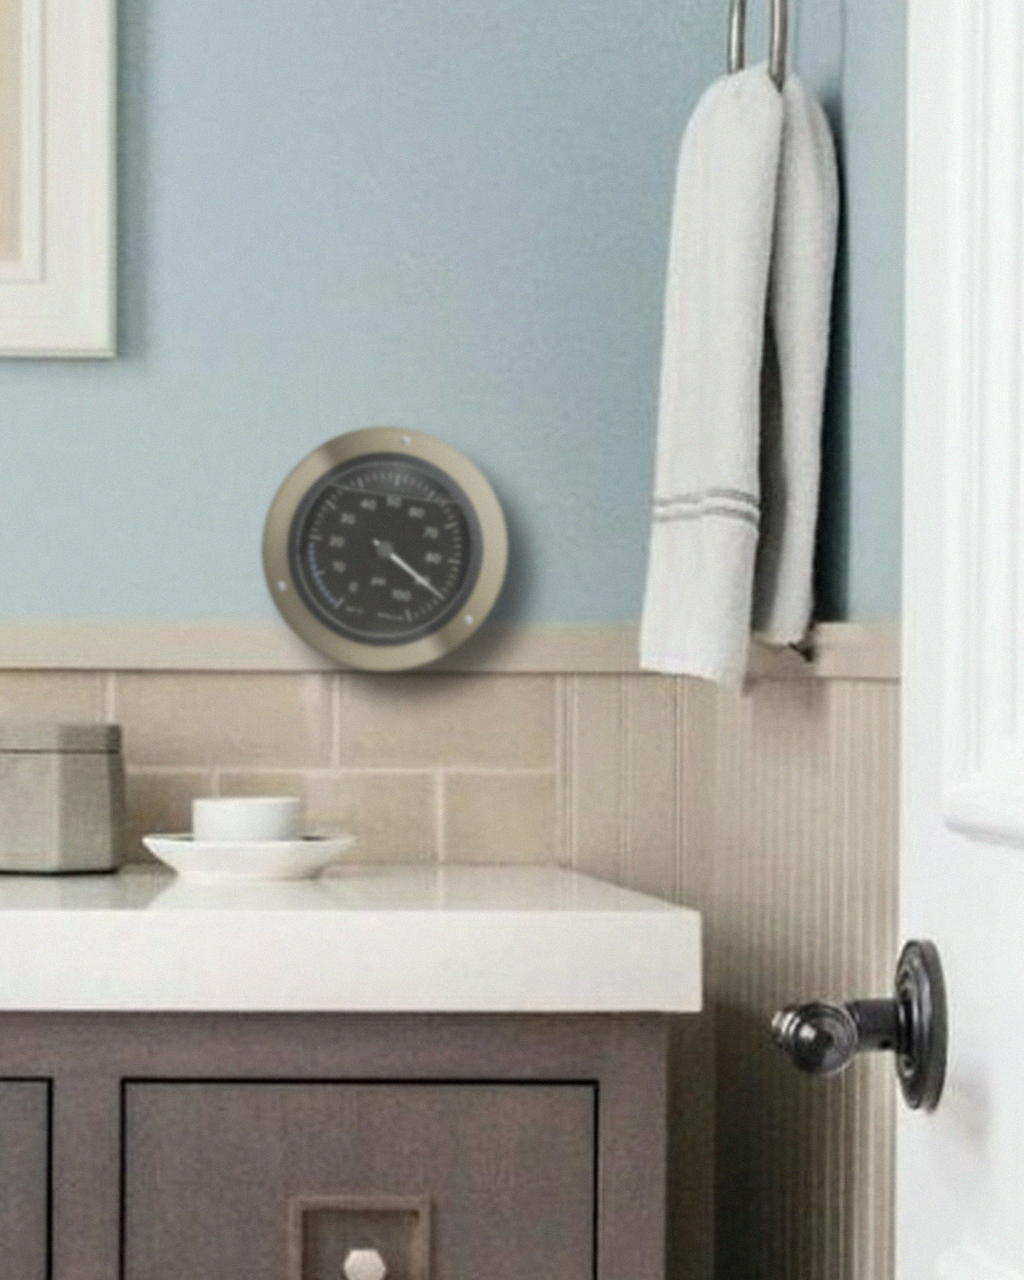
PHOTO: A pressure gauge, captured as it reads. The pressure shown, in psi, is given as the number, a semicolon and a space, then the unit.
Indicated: 90; psi
